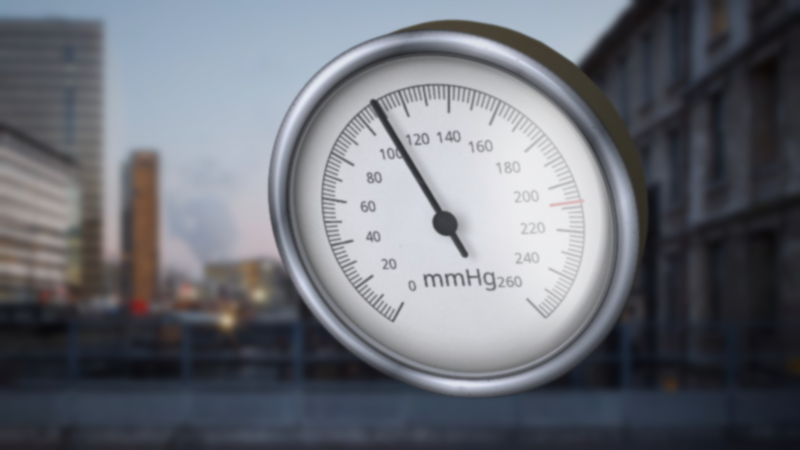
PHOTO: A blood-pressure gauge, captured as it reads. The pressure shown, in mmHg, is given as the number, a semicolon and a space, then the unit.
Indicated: 110; mmHg
